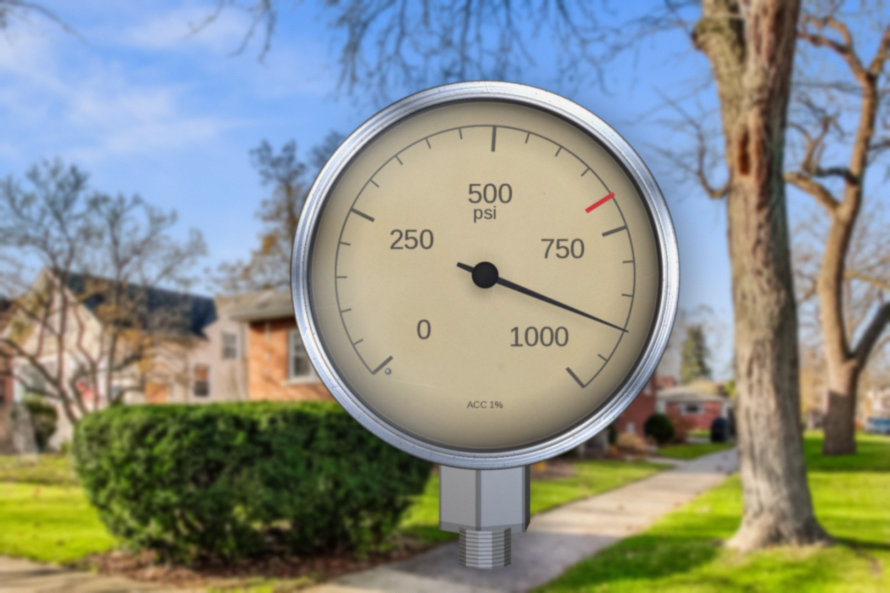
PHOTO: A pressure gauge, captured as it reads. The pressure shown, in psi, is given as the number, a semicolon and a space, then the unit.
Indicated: 900; psi
